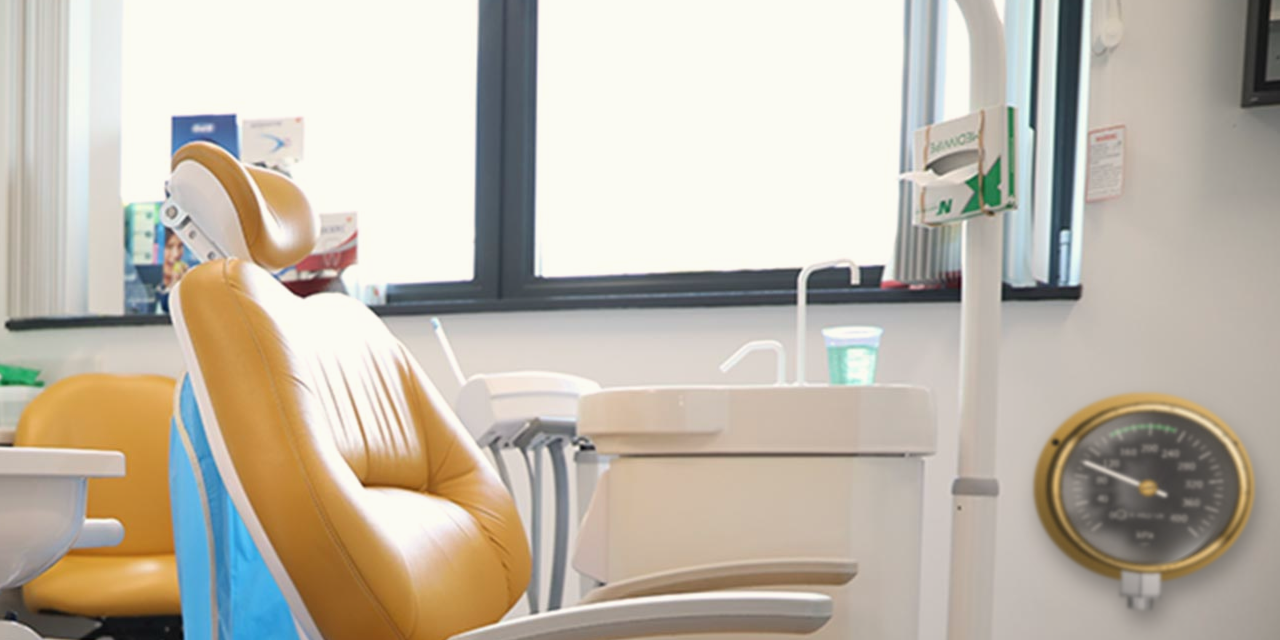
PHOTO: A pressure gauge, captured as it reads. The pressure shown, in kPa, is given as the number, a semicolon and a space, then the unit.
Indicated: 100; kPa
